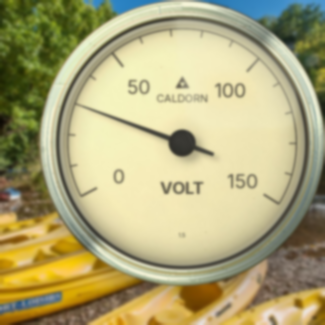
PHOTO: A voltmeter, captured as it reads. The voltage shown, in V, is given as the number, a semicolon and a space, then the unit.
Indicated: 30; V
